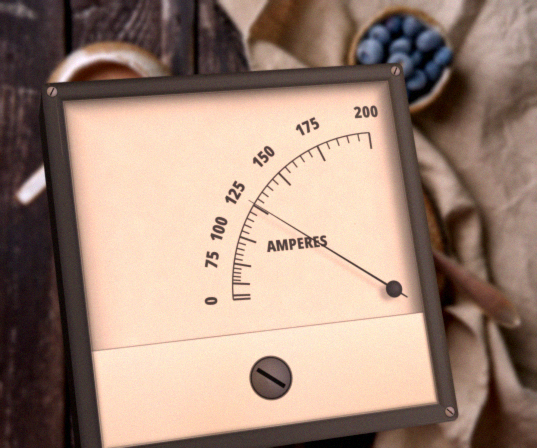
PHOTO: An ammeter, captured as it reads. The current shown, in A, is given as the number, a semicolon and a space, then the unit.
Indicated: 125; A
